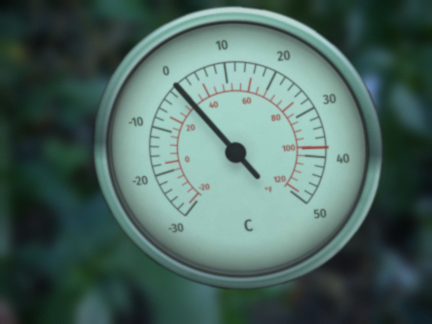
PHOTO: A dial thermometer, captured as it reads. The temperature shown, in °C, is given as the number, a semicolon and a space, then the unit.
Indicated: 0; °C
